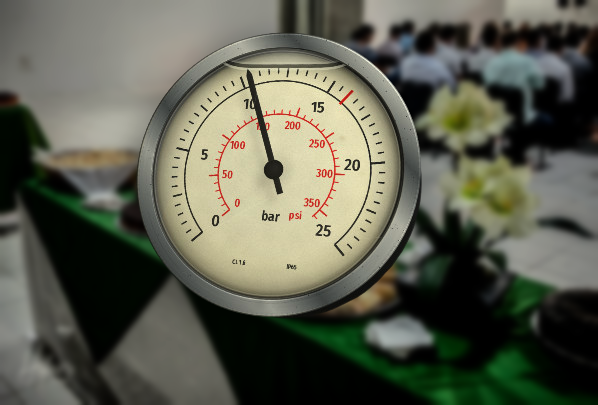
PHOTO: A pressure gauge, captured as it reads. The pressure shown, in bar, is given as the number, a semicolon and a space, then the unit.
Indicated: 10.5; bar
